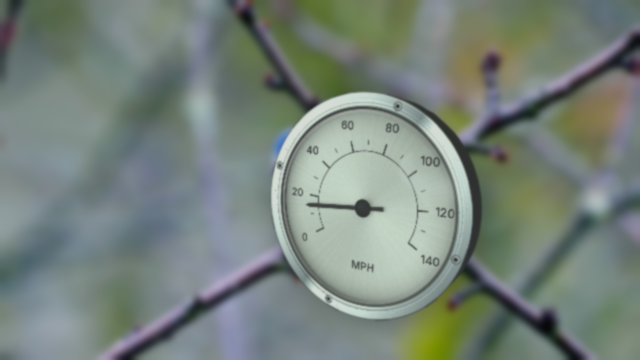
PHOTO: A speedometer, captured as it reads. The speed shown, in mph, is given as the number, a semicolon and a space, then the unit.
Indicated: 15; mph
